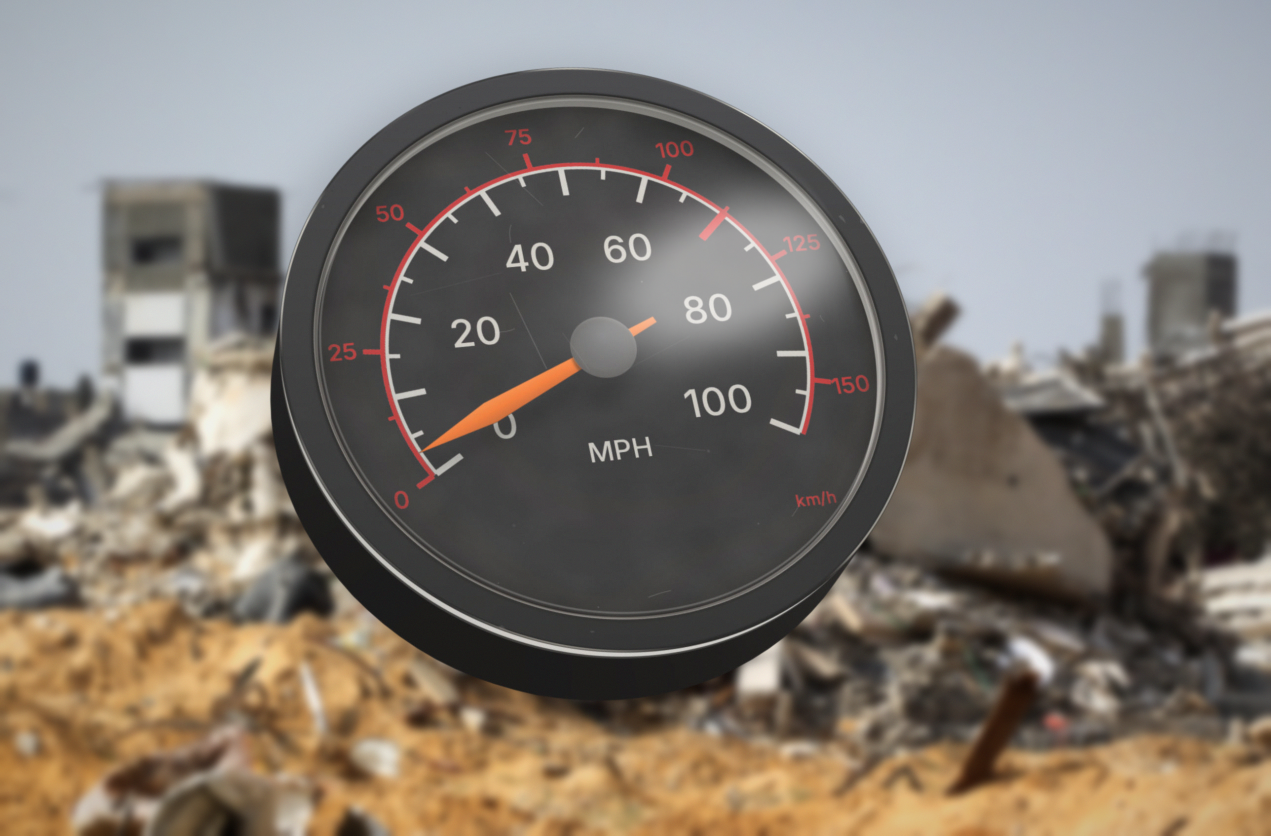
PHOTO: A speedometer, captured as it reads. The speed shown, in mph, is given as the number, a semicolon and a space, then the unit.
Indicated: 2.5; mph
